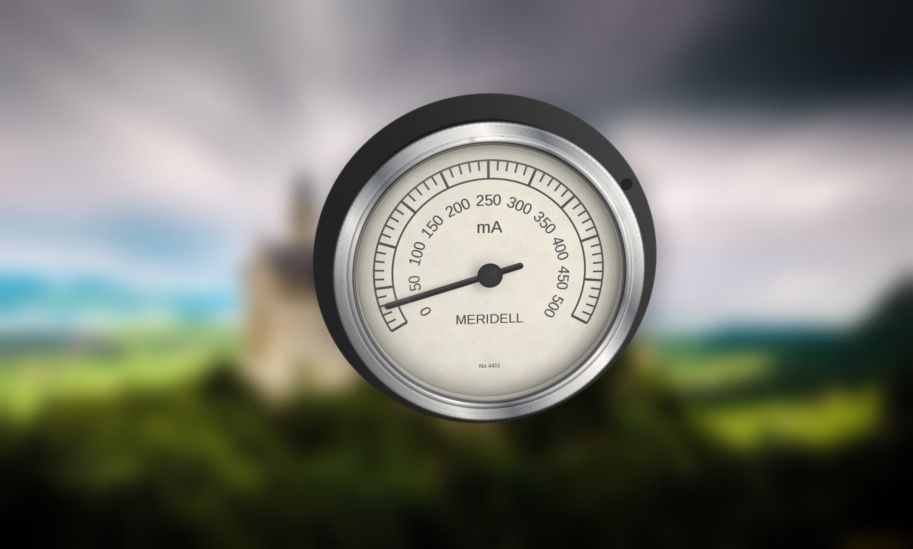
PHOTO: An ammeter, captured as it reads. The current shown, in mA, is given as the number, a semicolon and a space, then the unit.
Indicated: 30; mA
